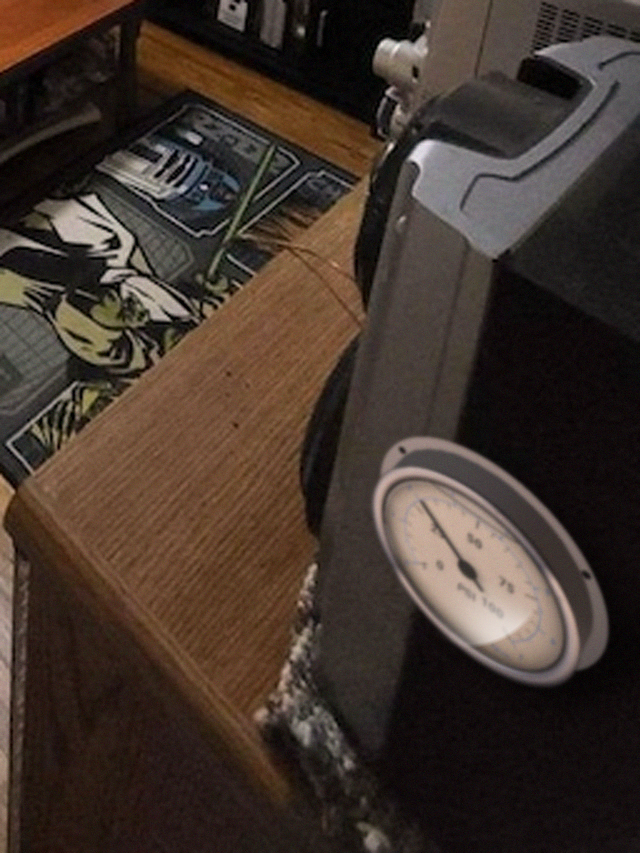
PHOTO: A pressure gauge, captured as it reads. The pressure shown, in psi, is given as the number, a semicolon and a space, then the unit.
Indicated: 30; psi
